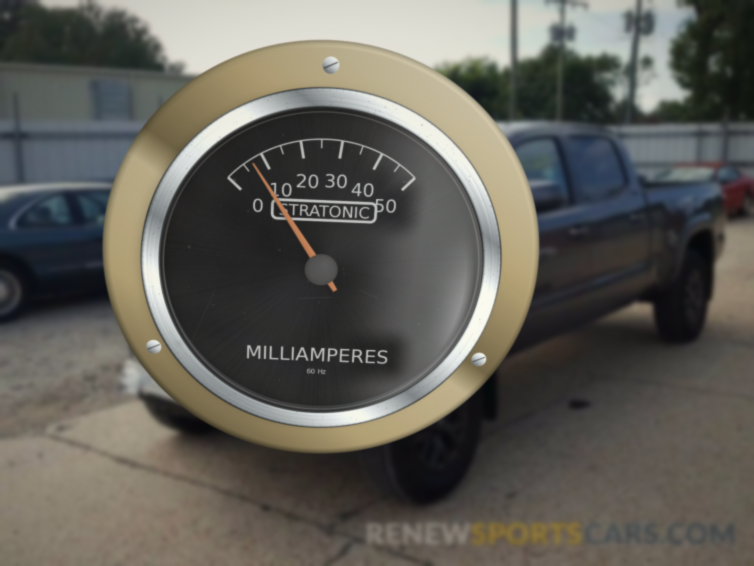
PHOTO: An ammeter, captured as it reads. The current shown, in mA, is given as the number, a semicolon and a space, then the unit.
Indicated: 7.5; mA
